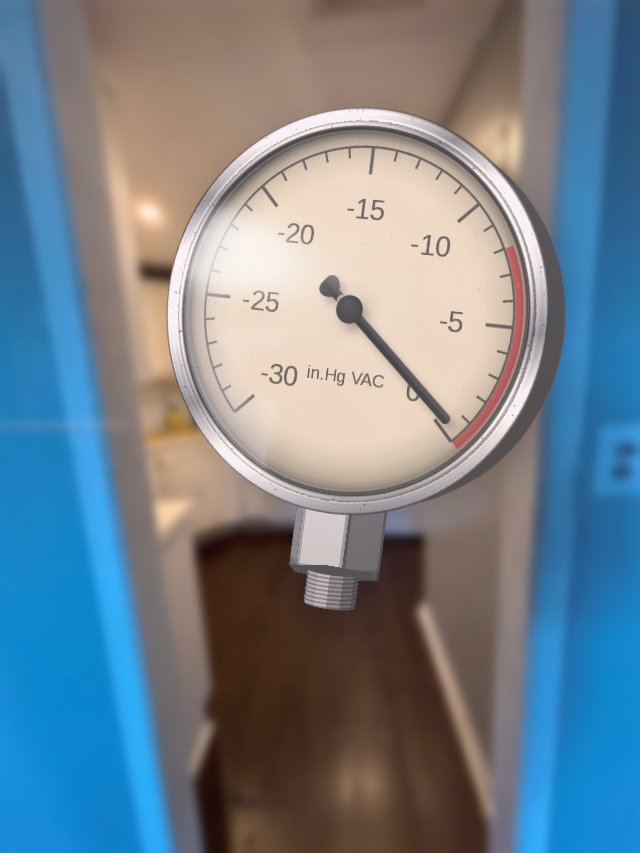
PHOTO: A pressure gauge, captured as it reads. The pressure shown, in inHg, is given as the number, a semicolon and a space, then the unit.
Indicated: -0.5; inHg
